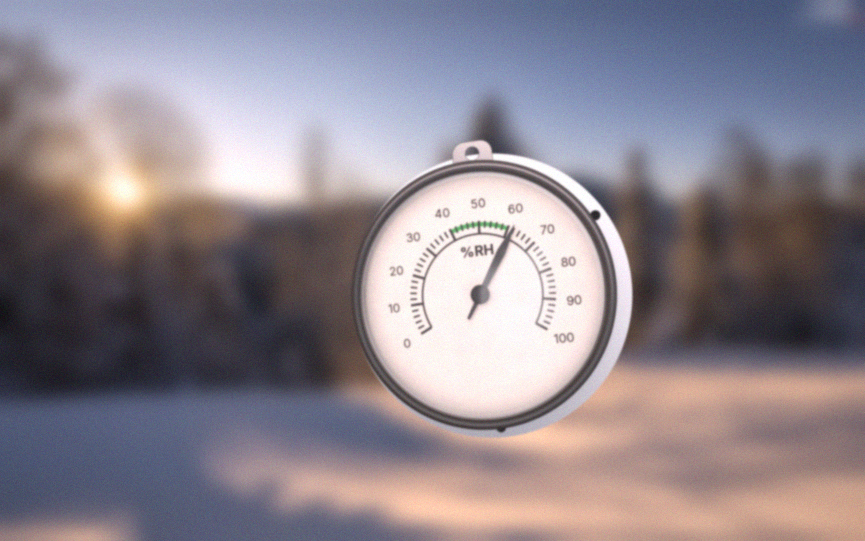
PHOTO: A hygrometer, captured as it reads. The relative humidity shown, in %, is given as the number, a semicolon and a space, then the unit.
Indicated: 62; %
